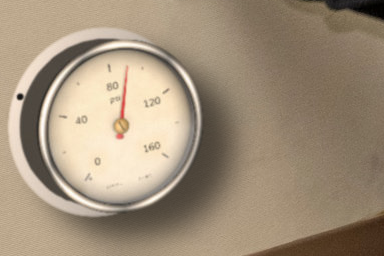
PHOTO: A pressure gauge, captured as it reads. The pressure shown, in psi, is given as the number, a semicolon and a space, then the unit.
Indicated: 90; psi
